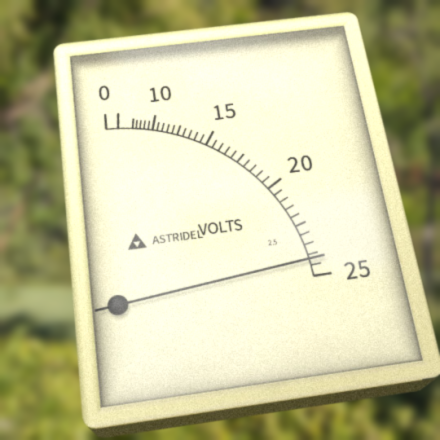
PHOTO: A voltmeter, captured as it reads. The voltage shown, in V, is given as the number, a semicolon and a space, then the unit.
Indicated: 24.25; V
